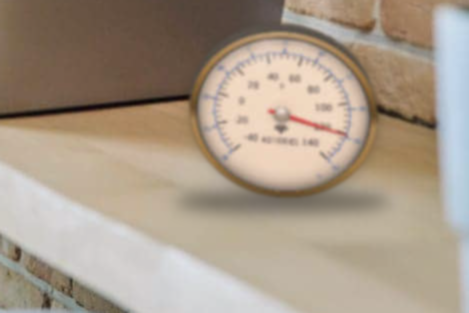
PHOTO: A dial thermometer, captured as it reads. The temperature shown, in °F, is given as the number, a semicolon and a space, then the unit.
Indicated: 120; °F
